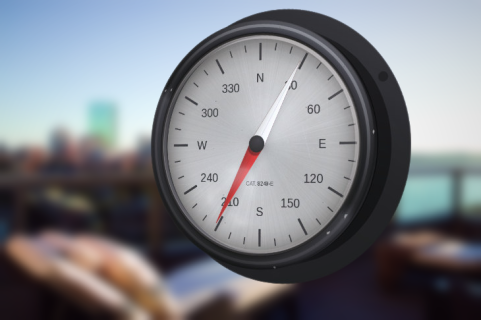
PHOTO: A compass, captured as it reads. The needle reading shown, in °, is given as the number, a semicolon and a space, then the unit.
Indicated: 210; °
